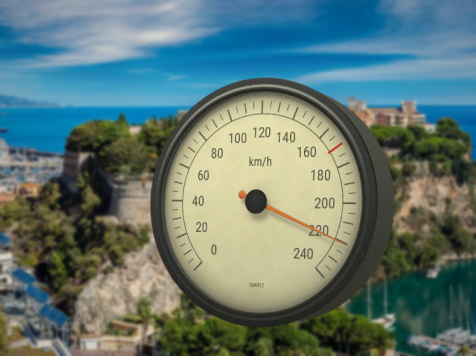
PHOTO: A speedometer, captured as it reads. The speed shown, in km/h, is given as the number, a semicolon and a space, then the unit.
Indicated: 220; km/h
